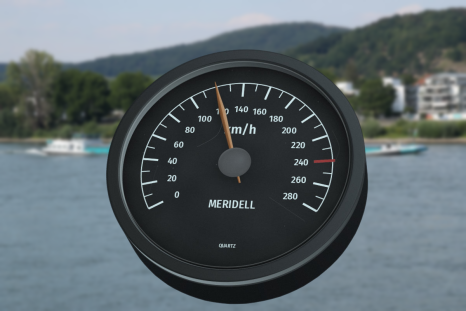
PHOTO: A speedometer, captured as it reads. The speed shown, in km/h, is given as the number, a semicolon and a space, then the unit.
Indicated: 120; km/h
